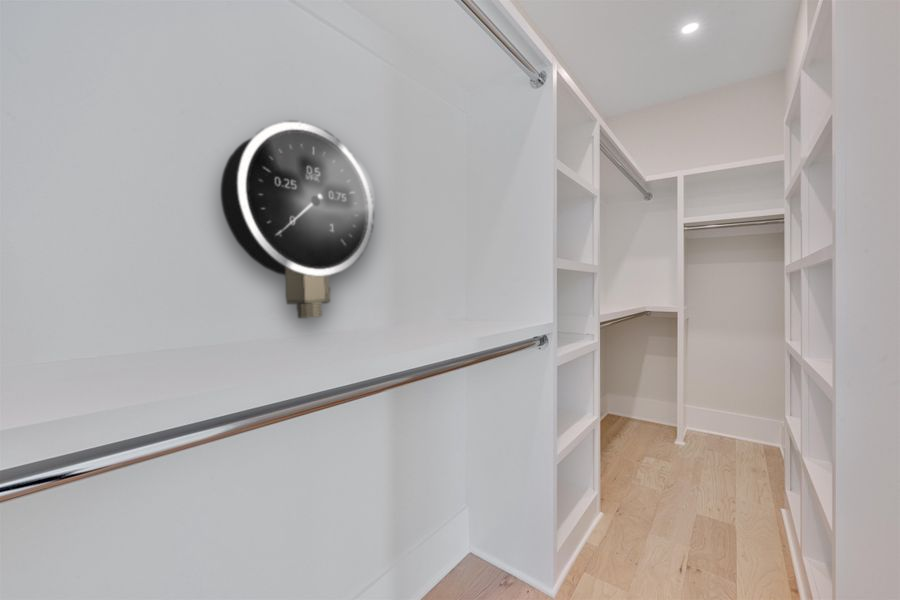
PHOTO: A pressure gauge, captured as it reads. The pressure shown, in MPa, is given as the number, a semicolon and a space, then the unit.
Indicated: 0; MPa
